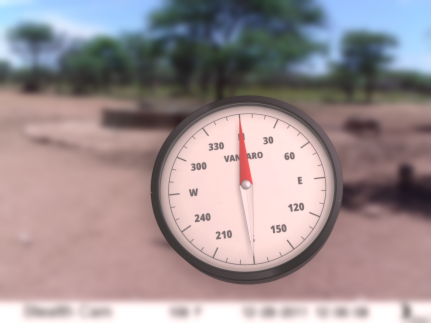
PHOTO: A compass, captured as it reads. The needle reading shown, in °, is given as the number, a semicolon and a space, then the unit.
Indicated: 0; °
